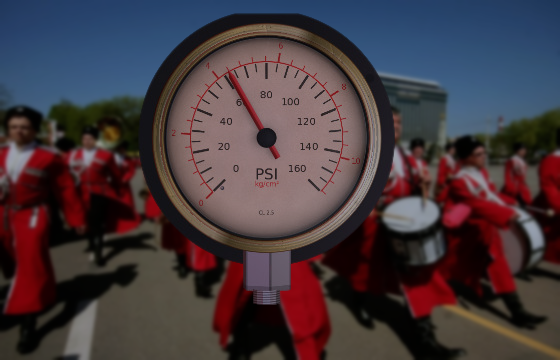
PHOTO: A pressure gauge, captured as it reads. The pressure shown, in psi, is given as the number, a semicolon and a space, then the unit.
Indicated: 62.5; psi
